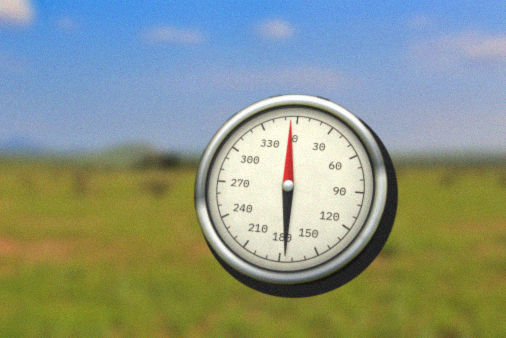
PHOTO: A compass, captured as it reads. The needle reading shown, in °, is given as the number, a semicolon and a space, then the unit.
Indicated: 355; °
